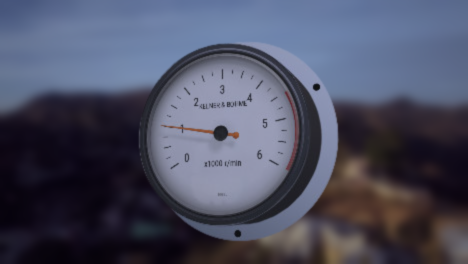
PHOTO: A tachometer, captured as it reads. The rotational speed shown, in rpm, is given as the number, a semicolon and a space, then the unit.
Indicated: 1000; rpm
